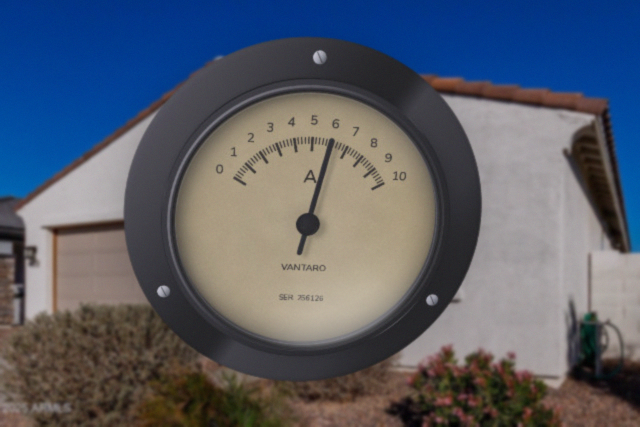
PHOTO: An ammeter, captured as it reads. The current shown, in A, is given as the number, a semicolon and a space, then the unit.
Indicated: 6; A
